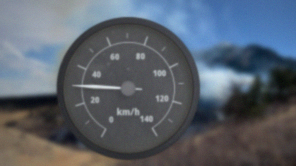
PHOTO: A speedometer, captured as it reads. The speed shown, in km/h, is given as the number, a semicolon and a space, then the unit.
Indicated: 30; km/h
